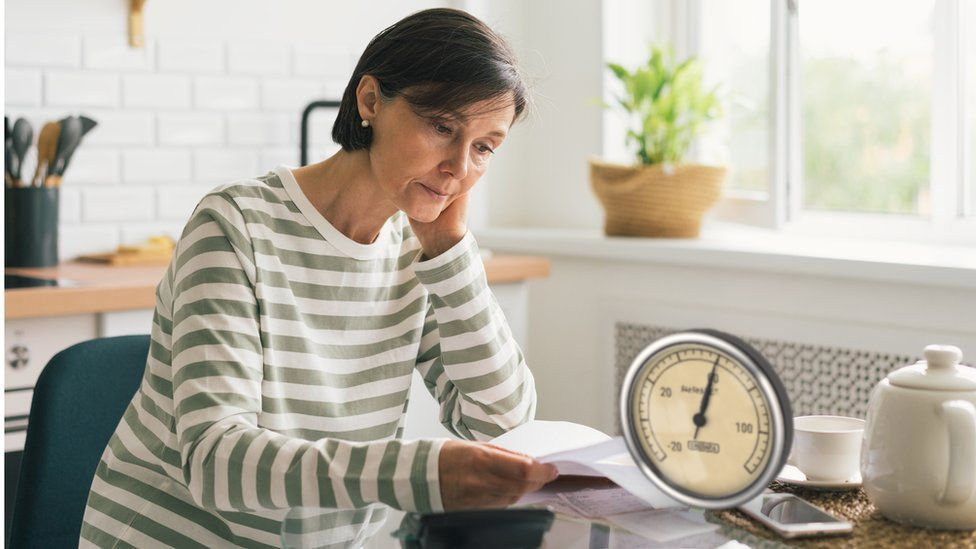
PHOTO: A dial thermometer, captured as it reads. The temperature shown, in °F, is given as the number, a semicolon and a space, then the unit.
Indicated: 60; °F
